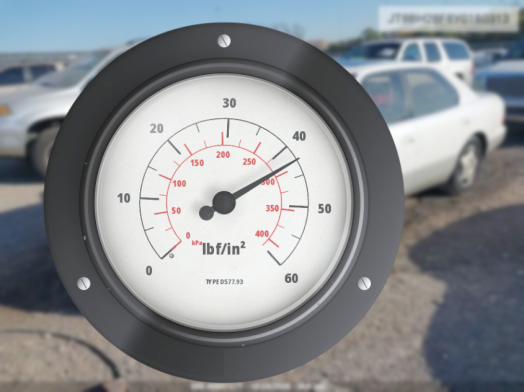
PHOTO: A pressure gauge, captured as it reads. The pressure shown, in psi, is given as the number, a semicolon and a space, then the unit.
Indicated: 42.5; psi
